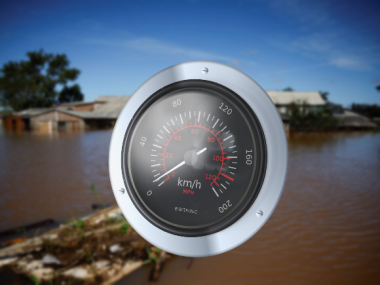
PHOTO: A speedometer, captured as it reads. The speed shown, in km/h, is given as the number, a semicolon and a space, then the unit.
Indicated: 5; km/h
